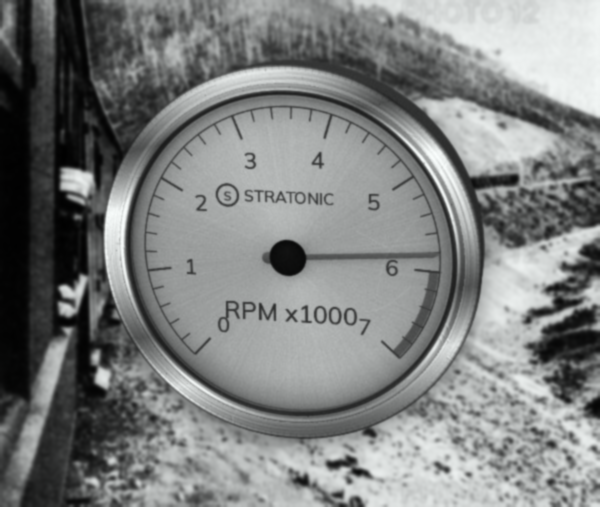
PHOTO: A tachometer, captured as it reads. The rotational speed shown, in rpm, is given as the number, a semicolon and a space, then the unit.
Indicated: 5800; rpm
